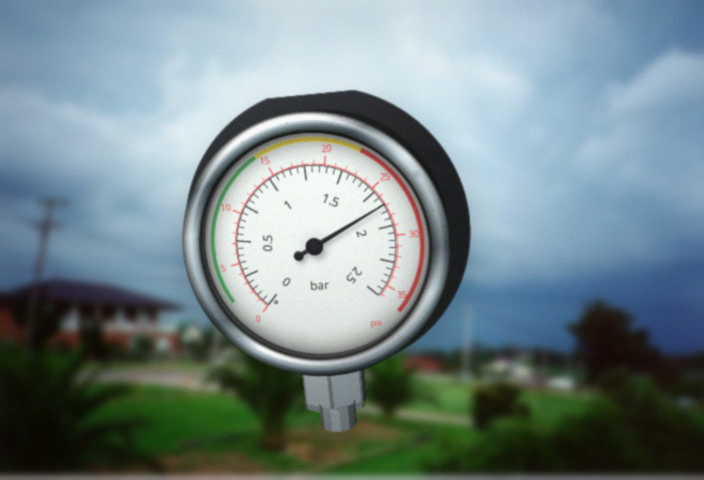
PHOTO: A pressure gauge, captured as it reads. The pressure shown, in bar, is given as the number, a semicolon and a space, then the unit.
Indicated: 1.85; bar
